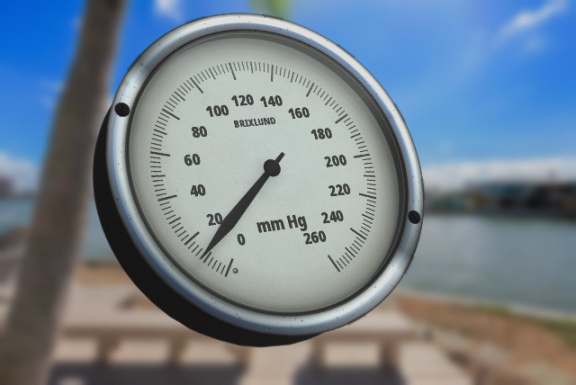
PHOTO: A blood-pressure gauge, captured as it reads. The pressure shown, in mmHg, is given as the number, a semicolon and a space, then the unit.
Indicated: 12; mmHg
